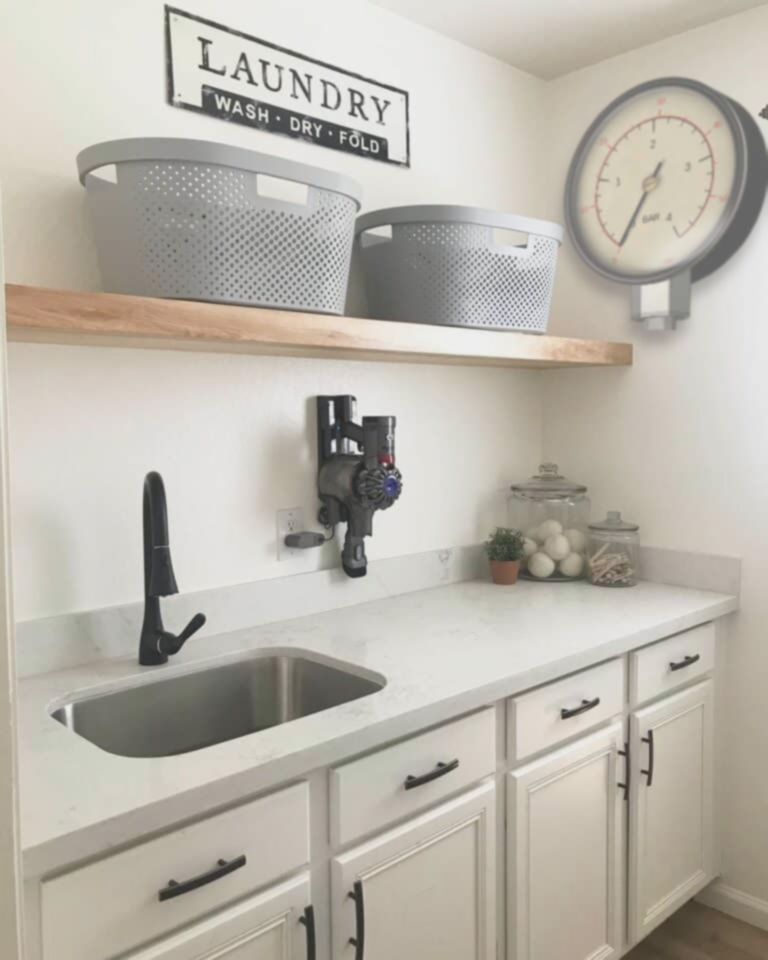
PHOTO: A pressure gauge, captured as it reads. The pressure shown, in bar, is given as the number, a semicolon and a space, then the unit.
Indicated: 0; bar
